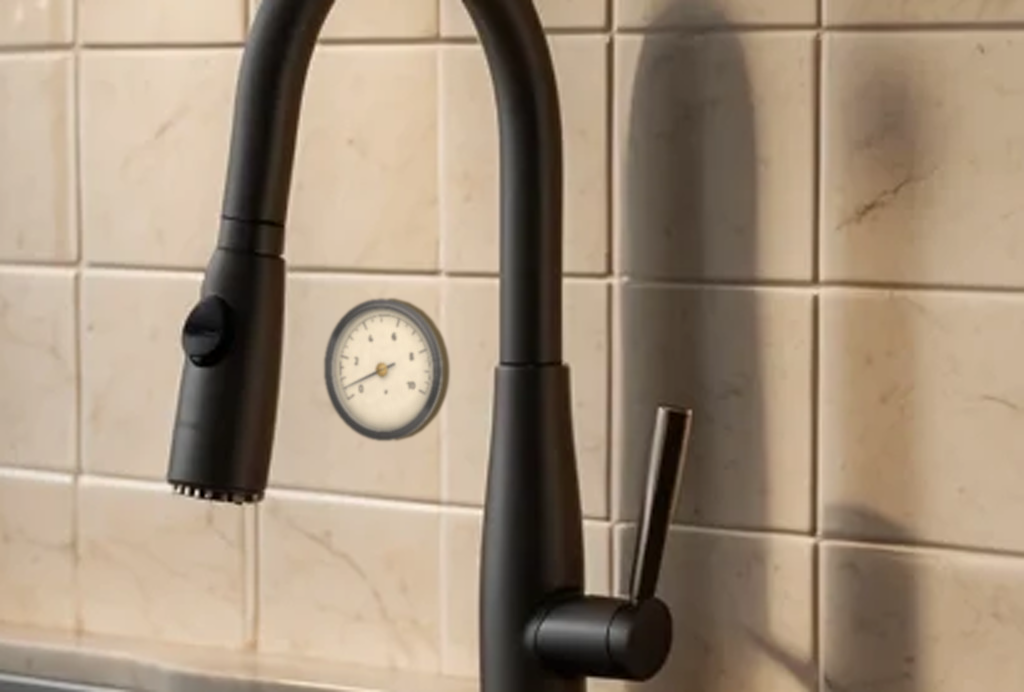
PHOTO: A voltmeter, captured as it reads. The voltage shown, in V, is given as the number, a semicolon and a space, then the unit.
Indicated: 0.5; V
